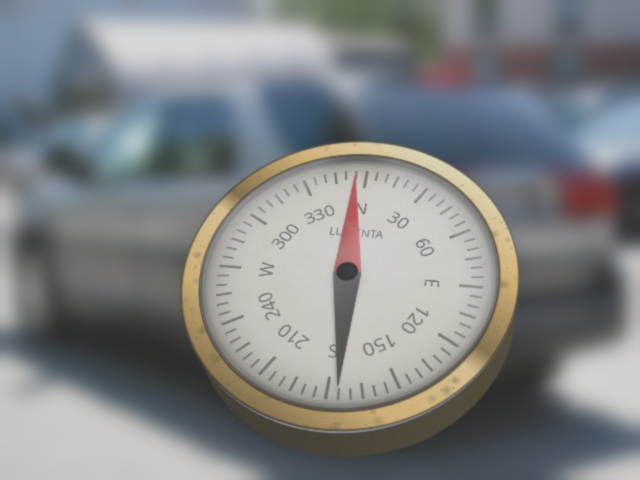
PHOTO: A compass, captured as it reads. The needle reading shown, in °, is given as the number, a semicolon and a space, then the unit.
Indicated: 355; °
